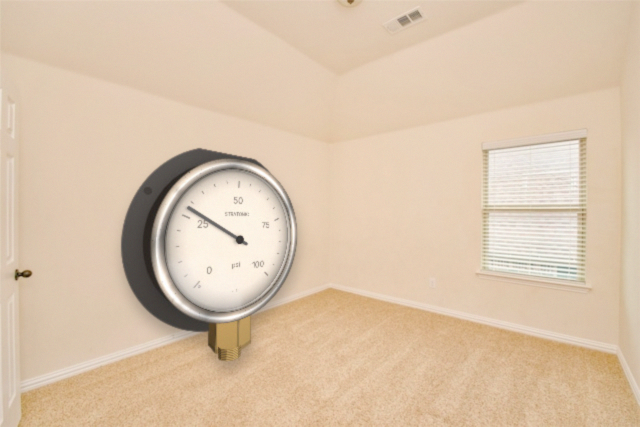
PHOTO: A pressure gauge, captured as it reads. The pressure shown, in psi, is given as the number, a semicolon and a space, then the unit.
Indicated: 27.5; psi
